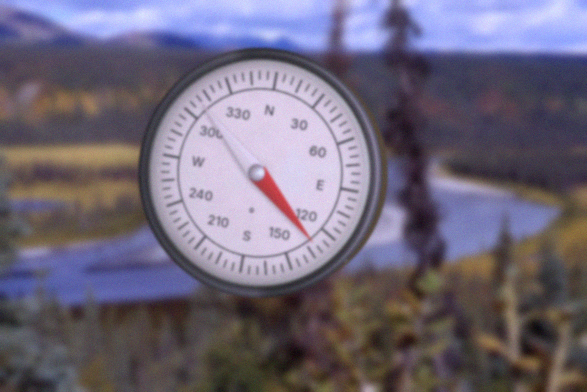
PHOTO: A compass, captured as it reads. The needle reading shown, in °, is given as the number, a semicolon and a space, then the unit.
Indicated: 130; °
